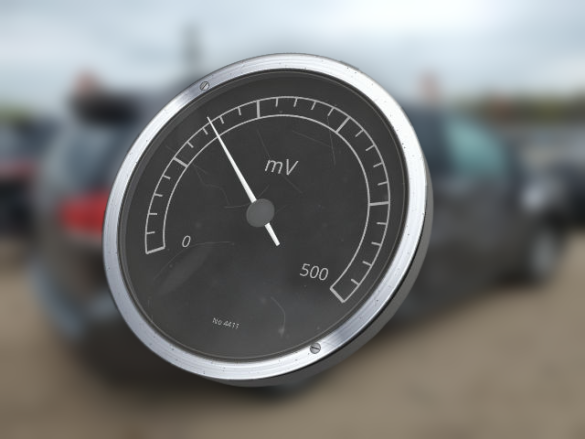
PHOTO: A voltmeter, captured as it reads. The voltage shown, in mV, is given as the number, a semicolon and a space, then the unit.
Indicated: 150; mV
